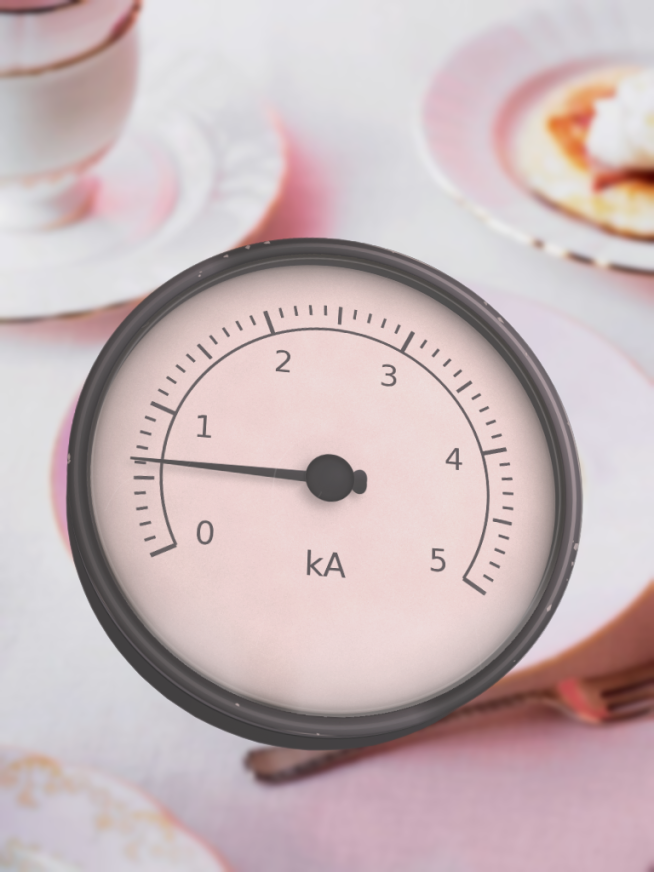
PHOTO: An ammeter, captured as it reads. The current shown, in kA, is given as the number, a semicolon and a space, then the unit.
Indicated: 0.6; kA
